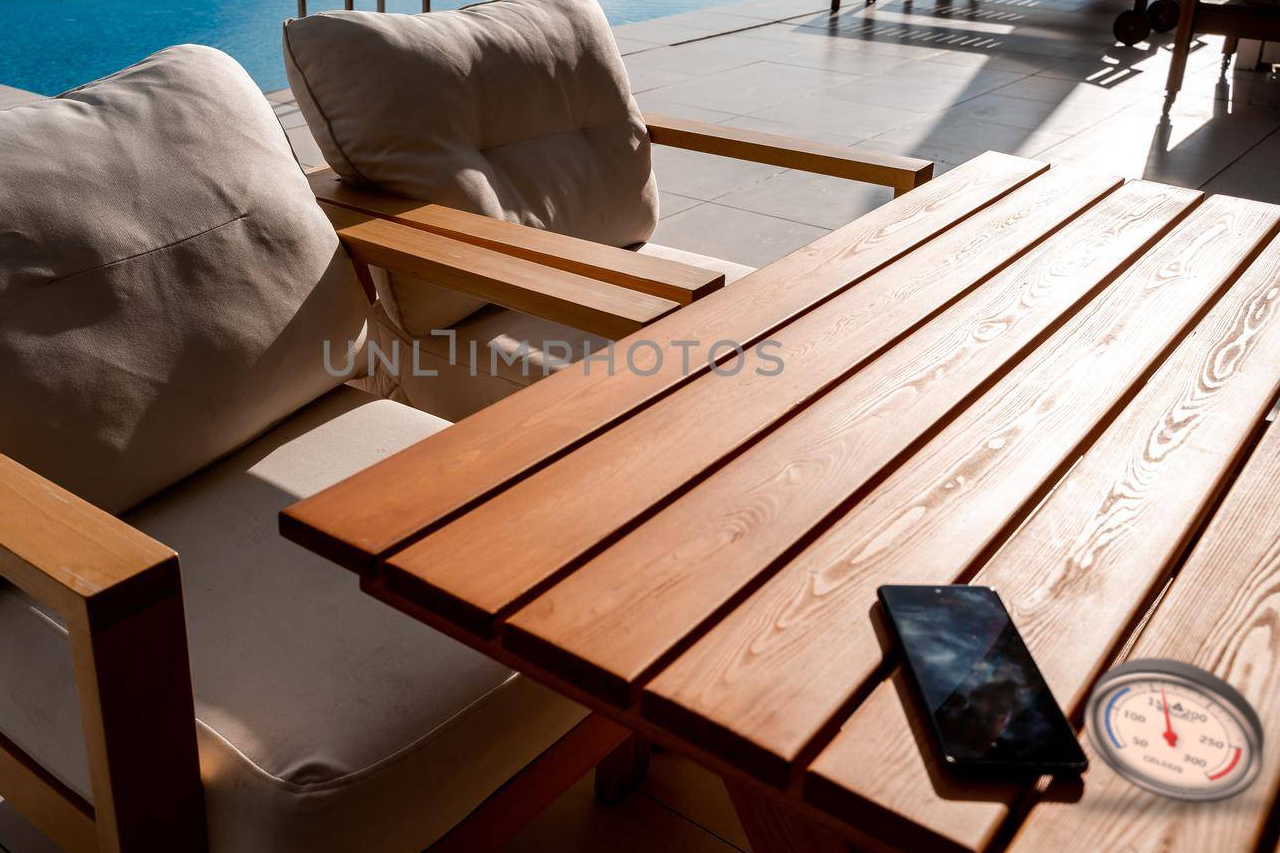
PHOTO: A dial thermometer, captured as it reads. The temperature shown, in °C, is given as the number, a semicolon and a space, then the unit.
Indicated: 160; °C
